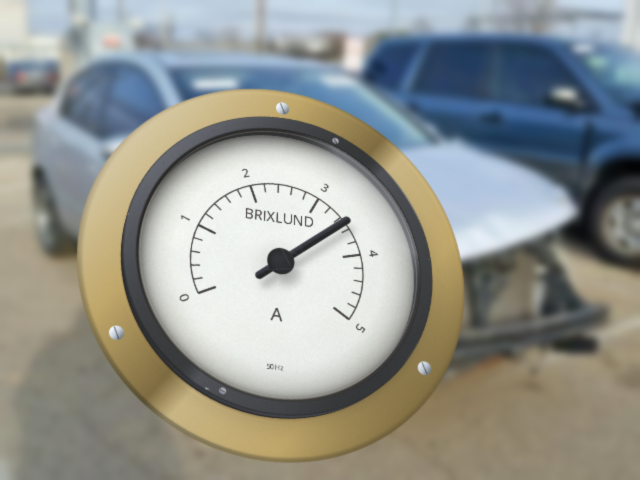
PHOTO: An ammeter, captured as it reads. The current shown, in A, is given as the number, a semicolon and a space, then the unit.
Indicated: 3.5; A
